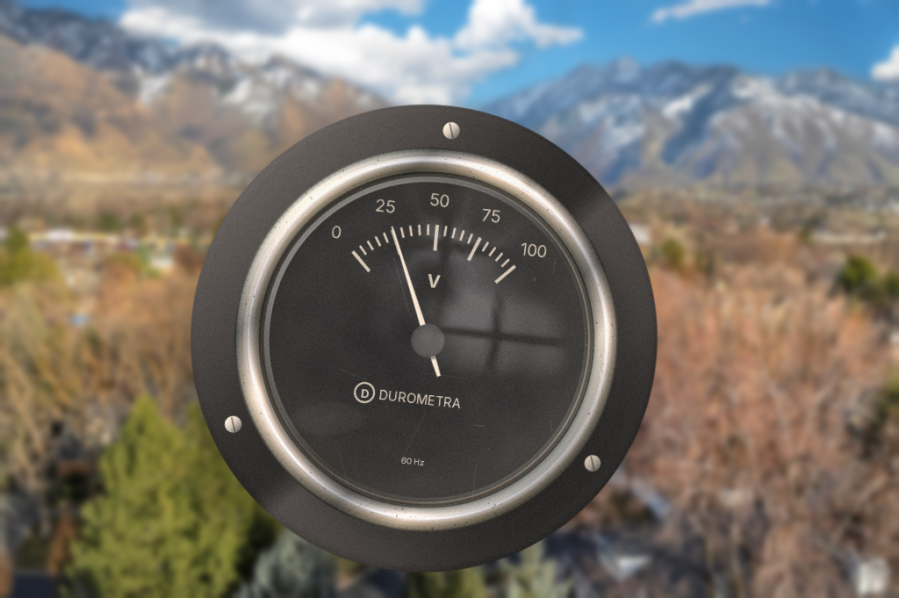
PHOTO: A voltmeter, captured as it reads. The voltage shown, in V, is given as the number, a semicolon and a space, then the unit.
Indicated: 25; V
